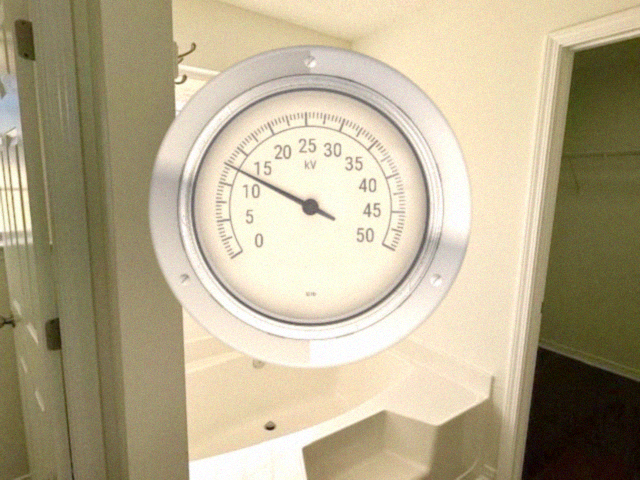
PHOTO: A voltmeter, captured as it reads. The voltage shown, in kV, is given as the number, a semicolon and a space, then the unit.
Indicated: 12.5; kV
